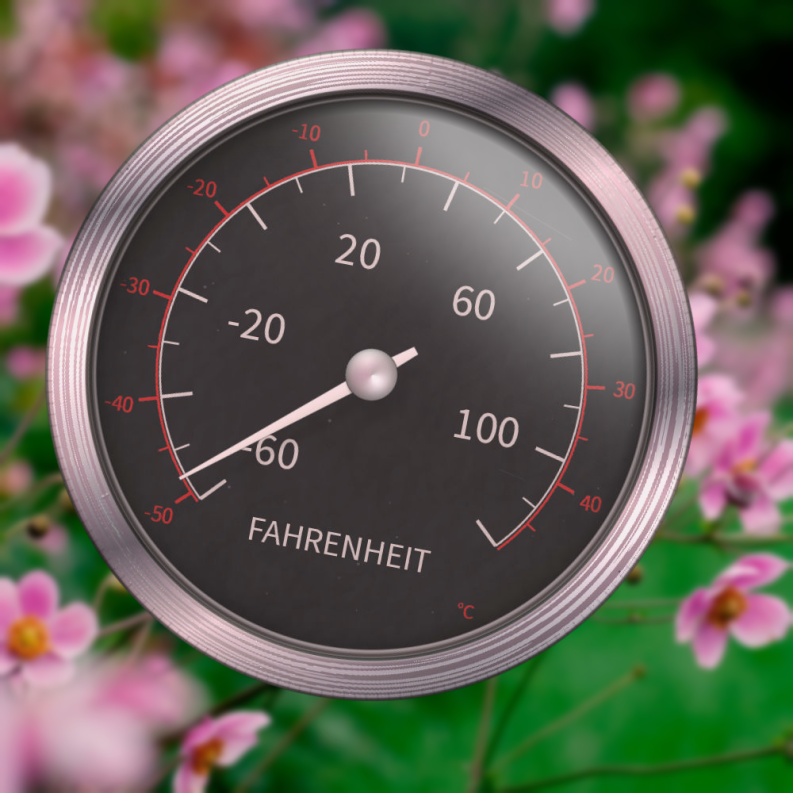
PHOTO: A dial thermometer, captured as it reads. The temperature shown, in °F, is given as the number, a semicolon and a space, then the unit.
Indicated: -55; °F
